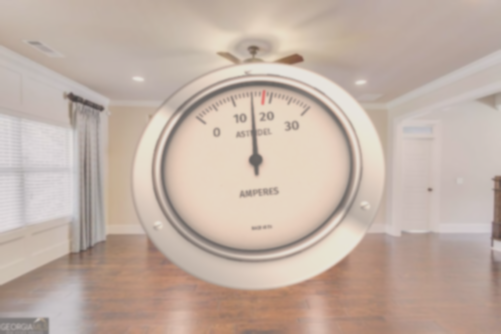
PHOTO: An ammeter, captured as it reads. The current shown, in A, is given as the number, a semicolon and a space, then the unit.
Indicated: 15; A
